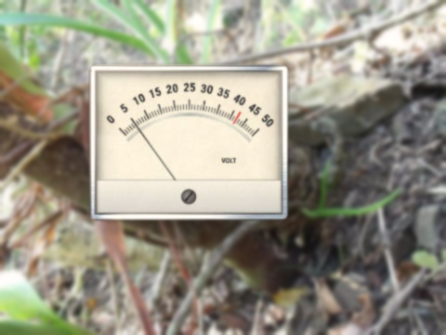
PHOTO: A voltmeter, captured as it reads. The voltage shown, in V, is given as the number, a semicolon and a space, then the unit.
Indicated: 5; V
